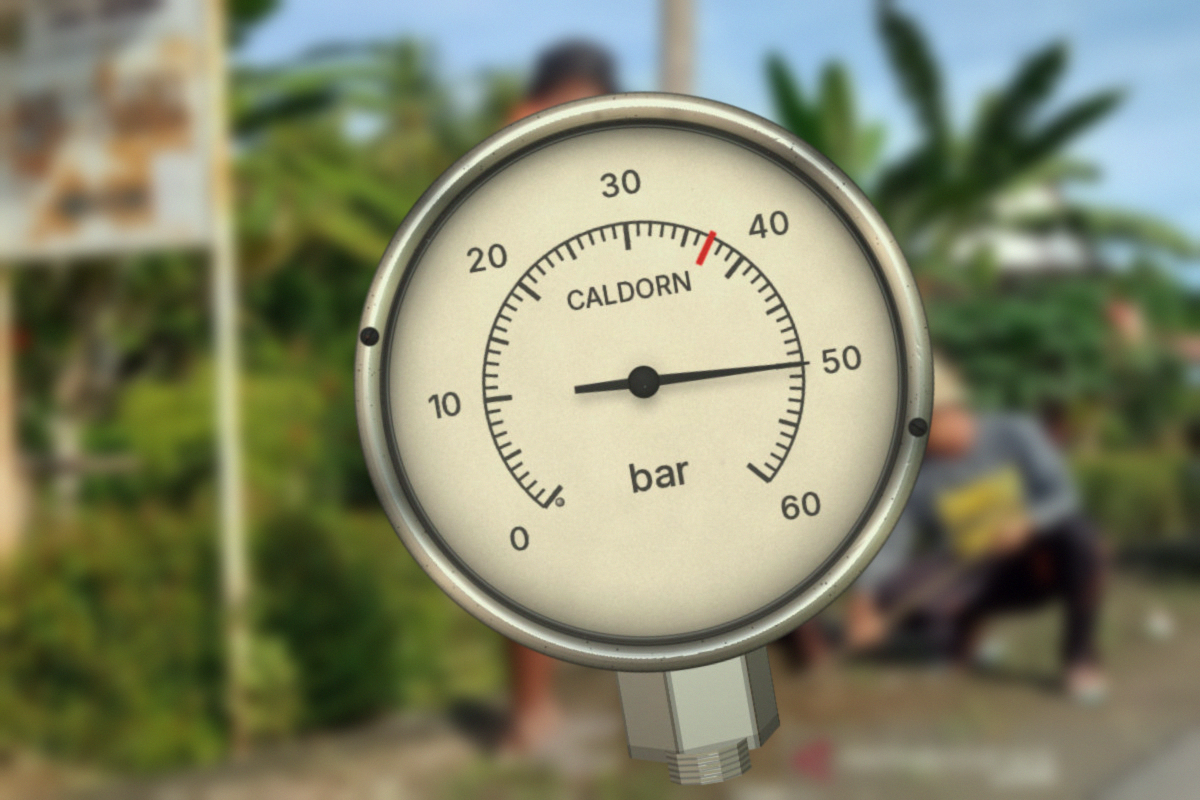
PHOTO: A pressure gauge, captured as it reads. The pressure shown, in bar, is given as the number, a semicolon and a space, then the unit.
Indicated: 50; bar
